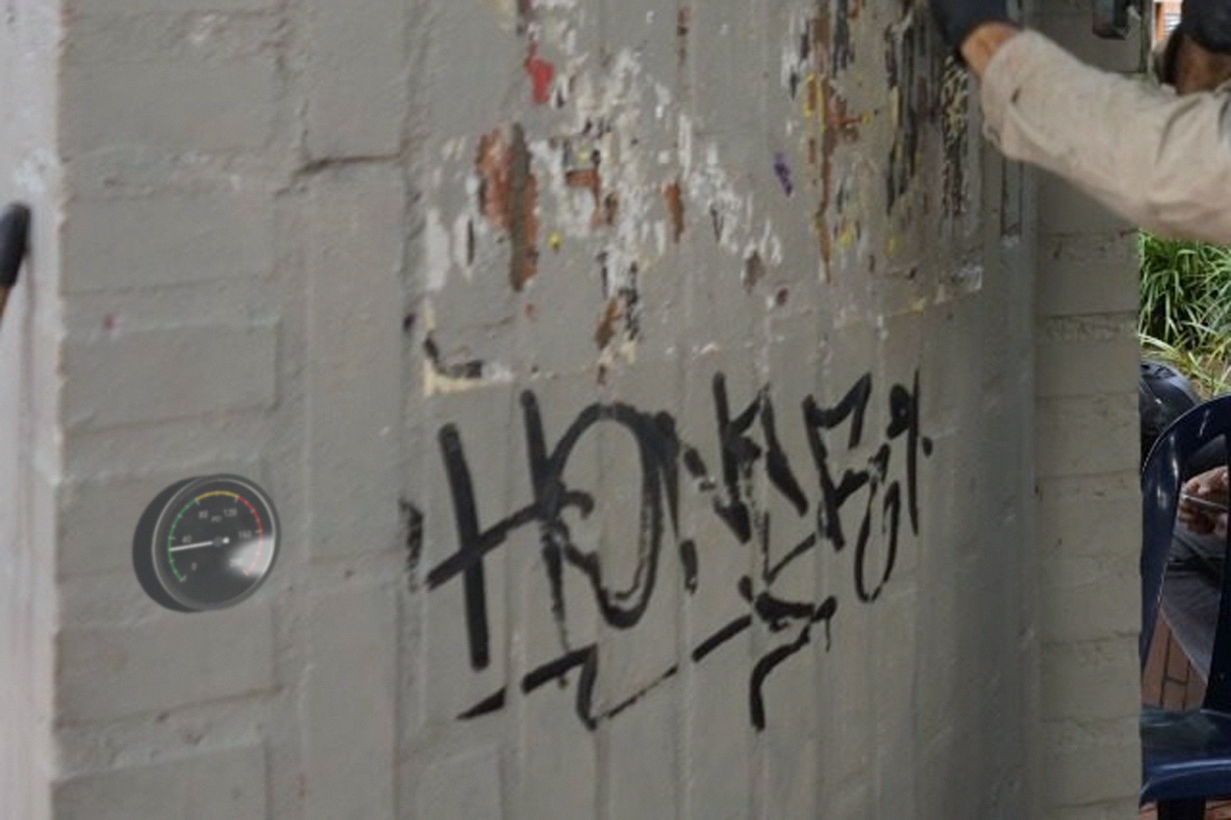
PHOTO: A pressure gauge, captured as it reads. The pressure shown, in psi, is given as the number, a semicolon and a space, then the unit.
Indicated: 30; psi
